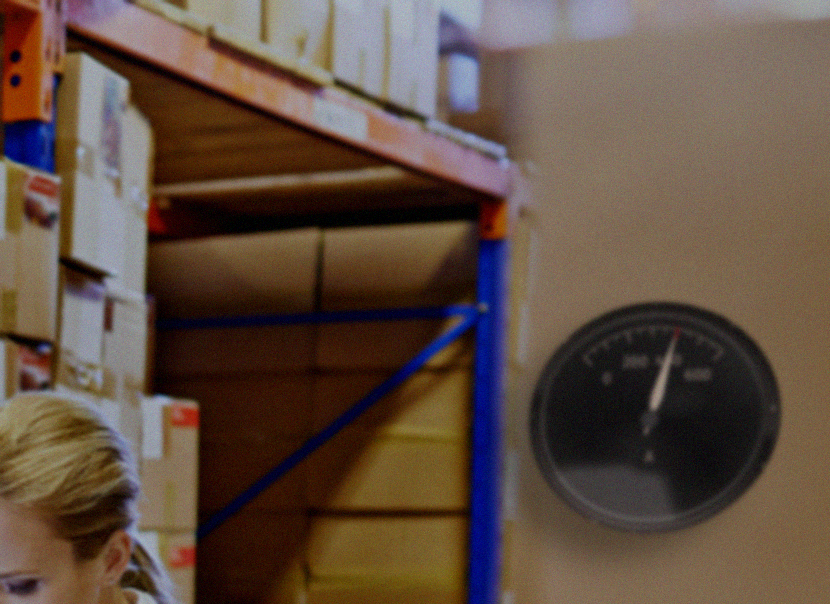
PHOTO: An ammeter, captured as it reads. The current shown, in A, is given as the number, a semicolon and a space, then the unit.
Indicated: 400; A
